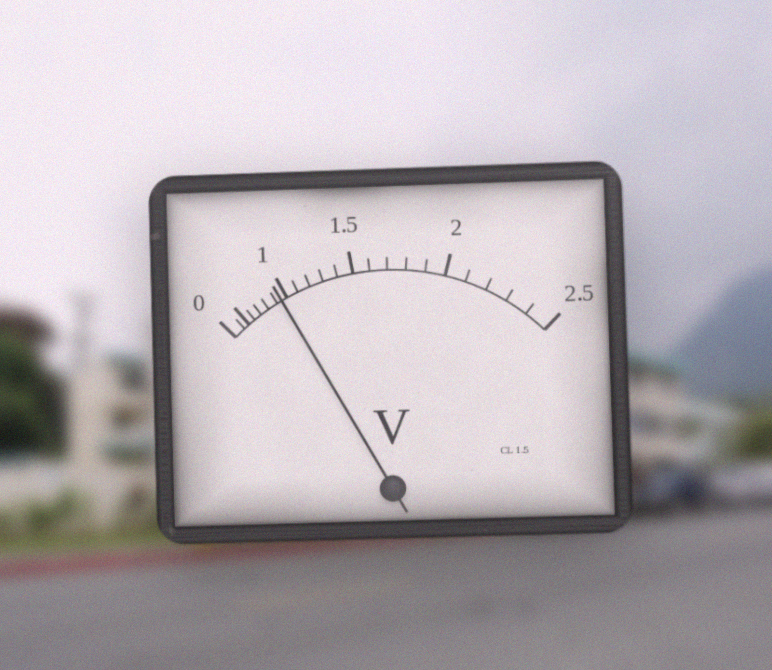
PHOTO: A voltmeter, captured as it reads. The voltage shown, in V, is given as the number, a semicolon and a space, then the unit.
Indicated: 0.95; V
